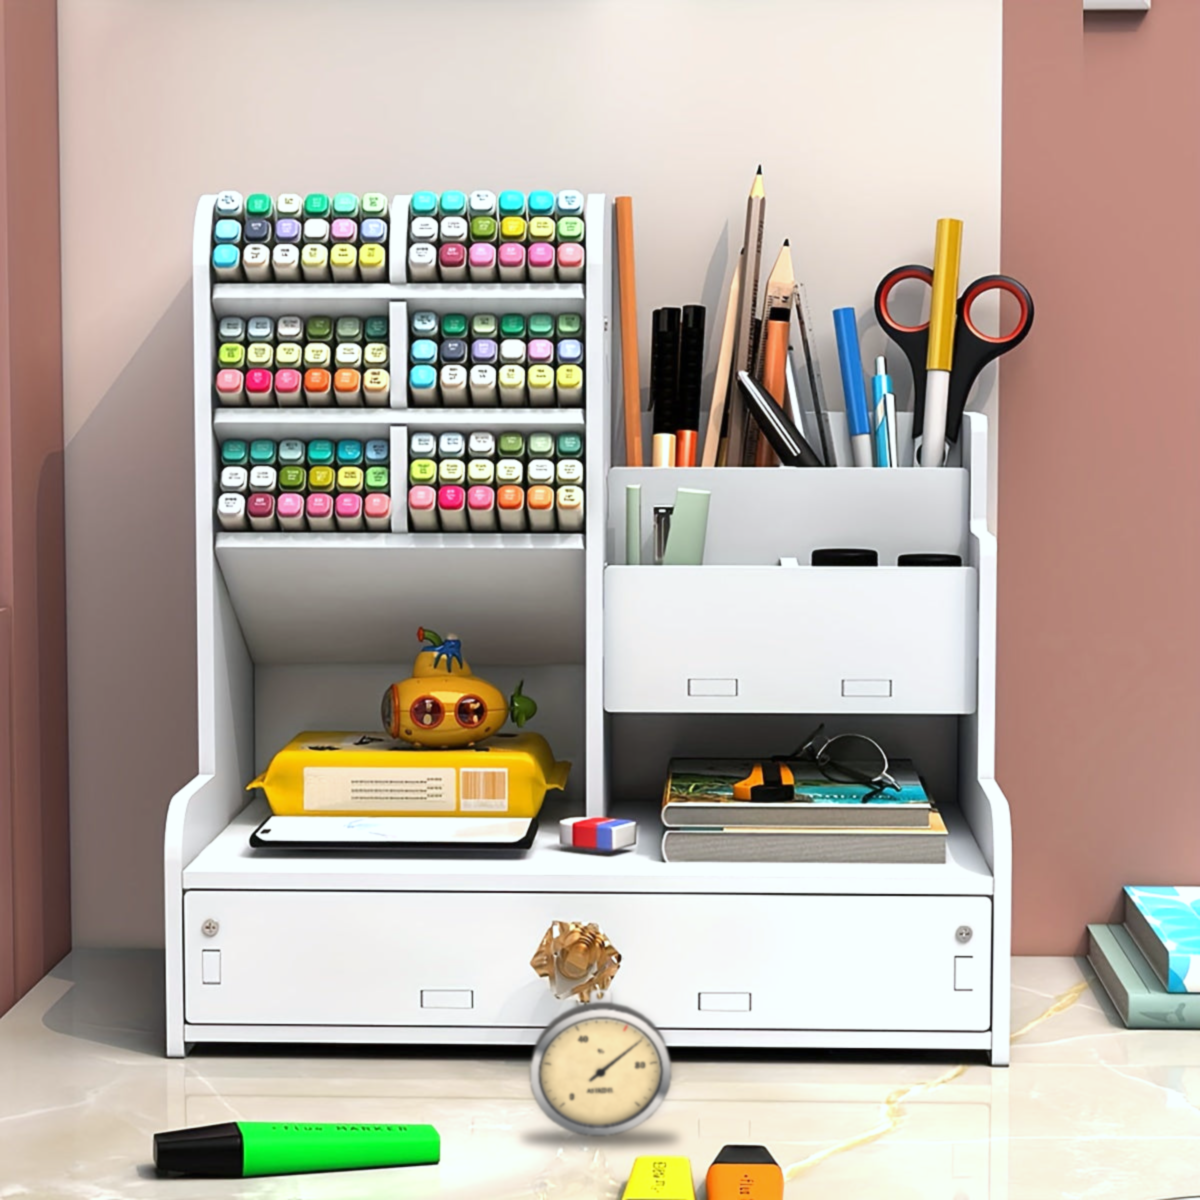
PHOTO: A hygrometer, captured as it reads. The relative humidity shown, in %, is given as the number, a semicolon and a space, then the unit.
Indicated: 68; %
